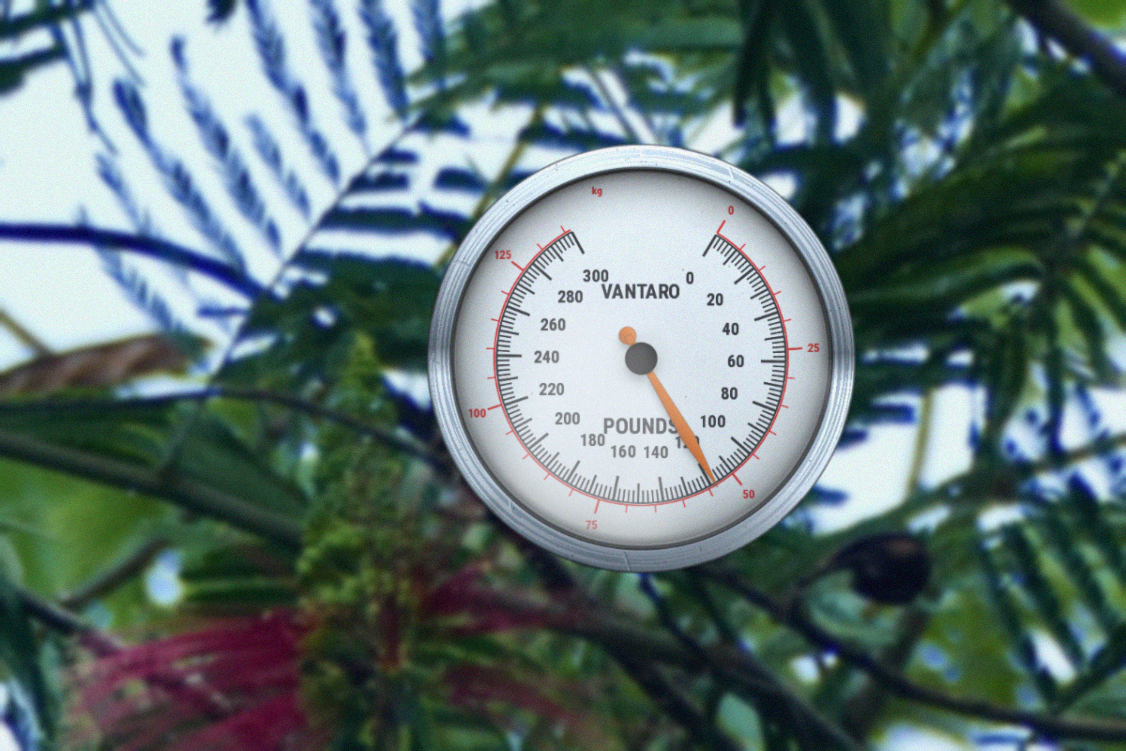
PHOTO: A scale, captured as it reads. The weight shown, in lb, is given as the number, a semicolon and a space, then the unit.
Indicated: 118; lb
